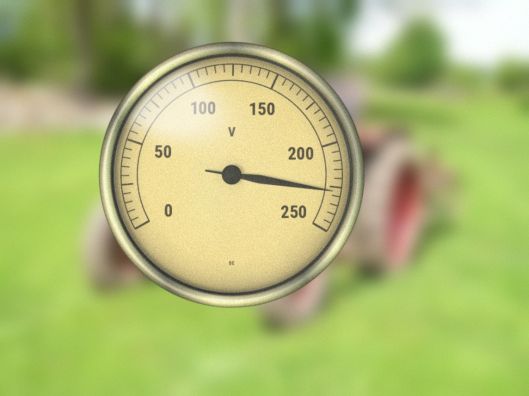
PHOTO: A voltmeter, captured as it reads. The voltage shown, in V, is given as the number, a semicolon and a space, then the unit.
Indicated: 227.5; V
